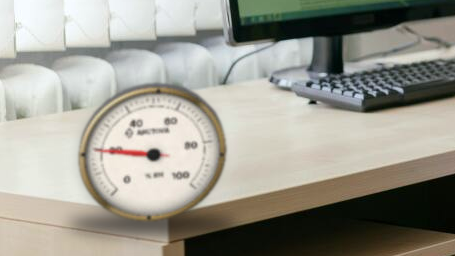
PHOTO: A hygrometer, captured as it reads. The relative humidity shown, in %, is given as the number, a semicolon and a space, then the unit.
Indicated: 20; %
